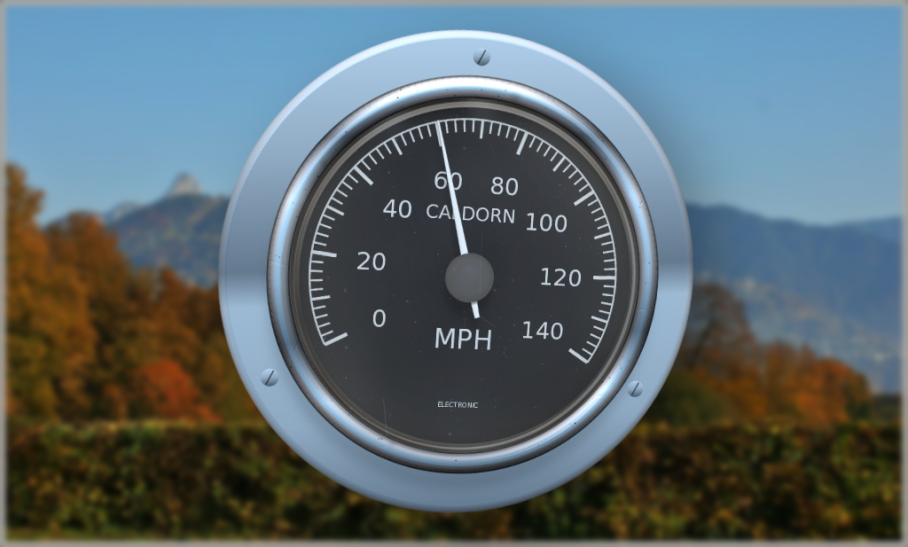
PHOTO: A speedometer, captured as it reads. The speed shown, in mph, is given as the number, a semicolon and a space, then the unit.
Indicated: 60; mph
